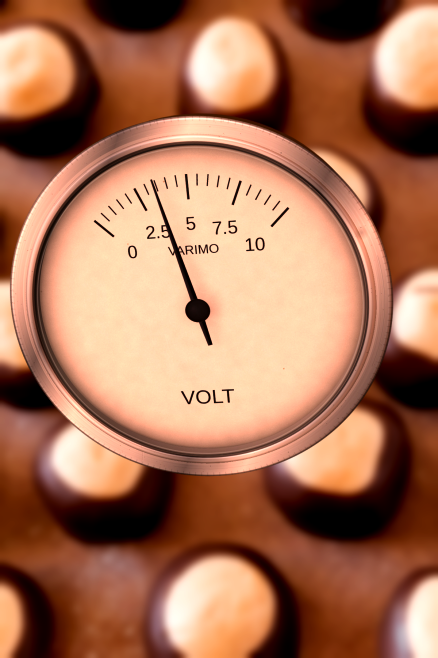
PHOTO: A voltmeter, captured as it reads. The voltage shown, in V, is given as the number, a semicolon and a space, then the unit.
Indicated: 3.5; V
